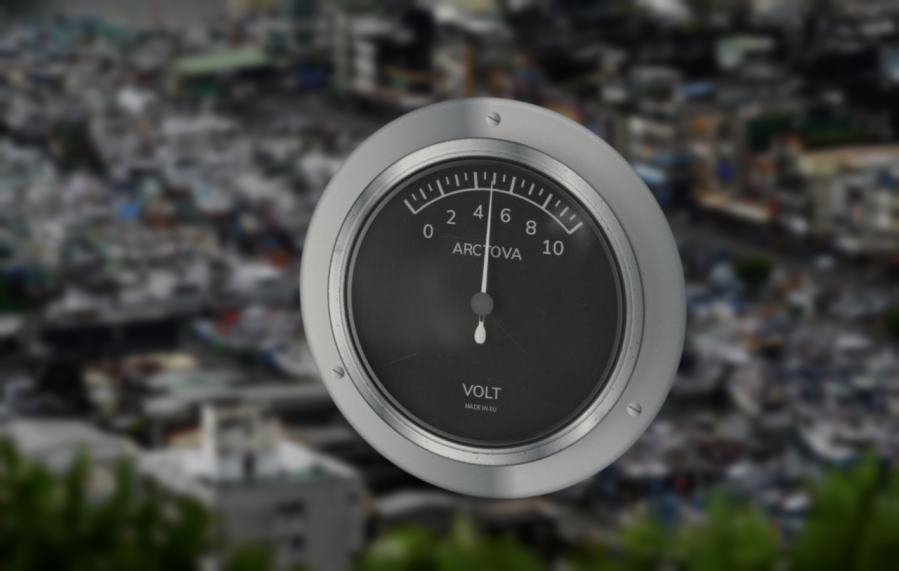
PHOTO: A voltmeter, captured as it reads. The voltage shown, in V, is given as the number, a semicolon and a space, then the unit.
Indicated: 5; V
